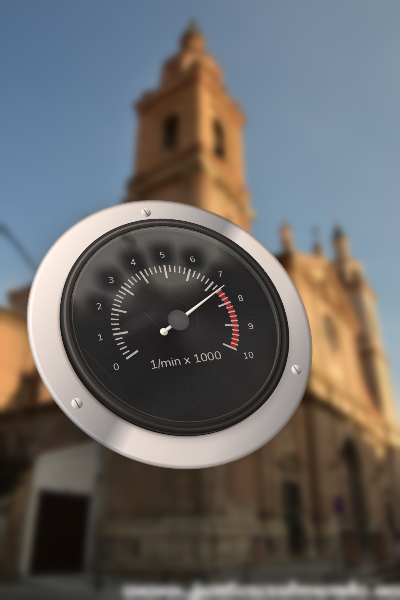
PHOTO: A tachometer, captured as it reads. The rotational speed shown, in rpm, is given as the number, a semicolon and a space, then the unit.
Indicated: 7400; rpm
